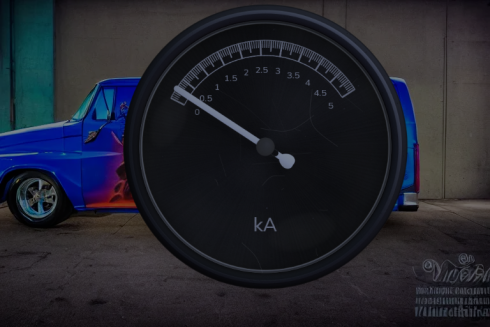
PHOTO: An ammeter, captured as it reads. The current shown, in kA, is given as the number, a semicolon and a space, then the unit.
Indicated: 0.25; kA
